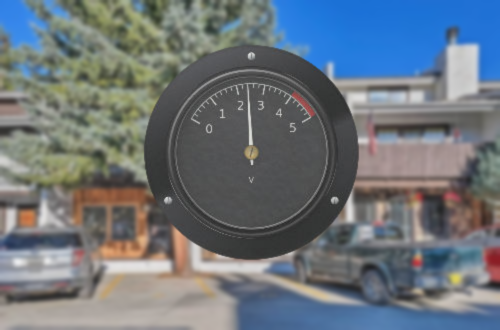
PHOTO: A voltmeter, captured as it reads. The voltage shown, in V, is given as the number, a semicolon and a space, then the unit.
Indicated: 2.4; V
